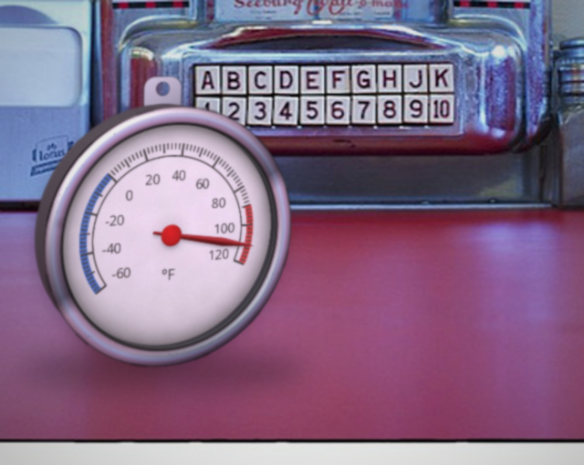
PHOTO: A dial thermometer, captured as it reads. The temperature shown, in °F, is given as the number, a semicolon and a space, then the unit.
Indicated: 110; °F
